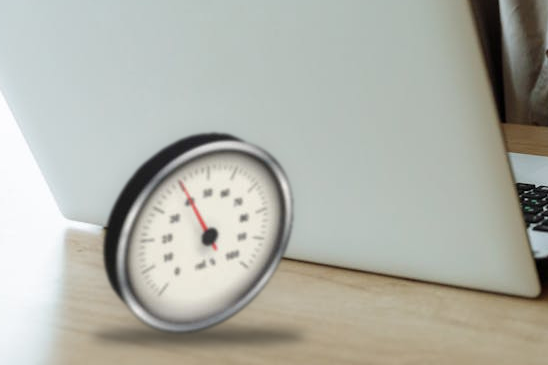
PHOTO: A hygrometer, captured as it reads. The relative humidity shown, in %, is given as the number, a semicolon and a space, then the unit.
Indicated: 40; %
